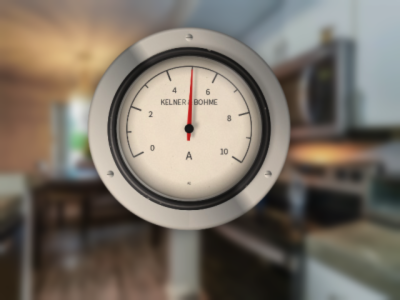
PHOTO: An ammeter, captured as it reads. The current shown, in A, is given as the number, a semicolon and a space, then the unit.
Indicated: 5; A
